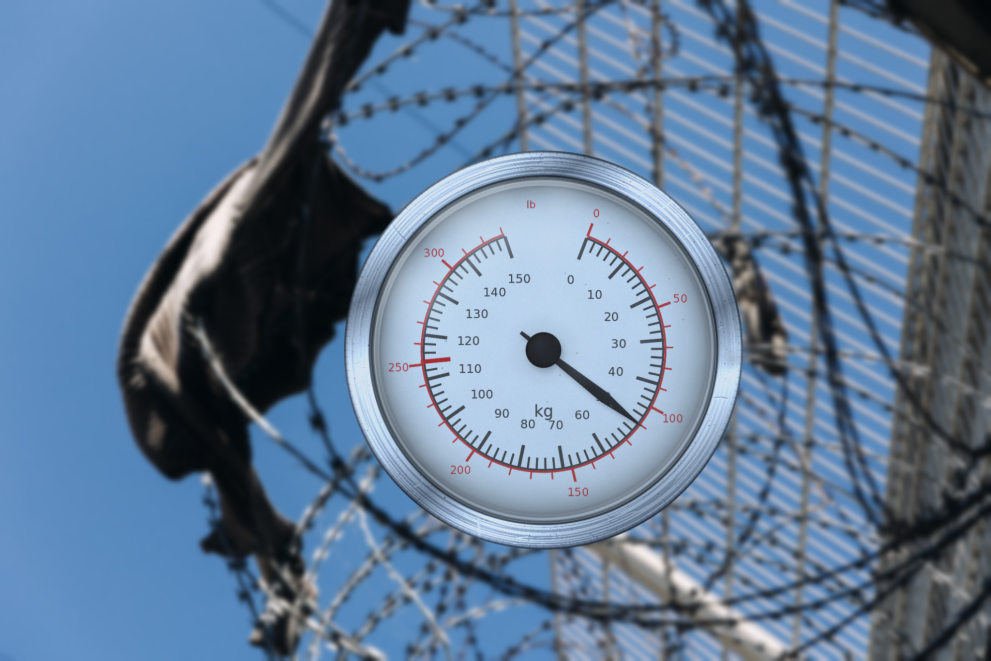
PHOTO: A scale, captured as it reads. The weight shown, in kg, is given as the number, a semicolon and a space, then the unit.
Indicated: 50; kg
